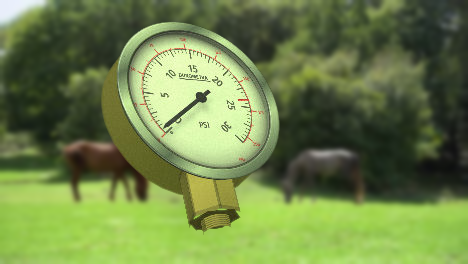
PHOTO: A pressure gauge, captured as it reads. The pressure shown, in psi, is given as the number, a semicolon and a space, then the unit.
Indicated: 0.5; psi
